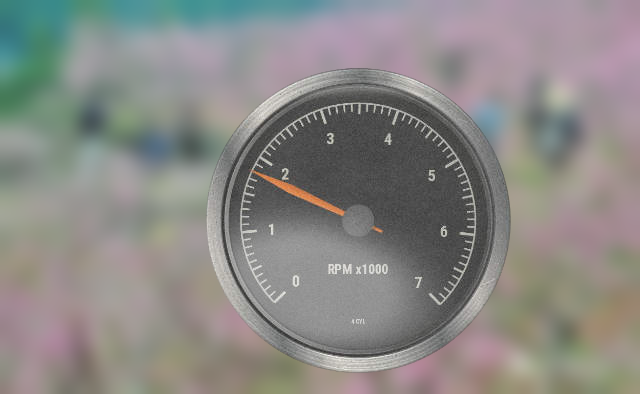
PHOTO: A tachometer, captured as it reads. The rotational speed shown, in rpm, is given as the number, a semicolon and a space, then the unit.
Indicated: 1800; rpm
